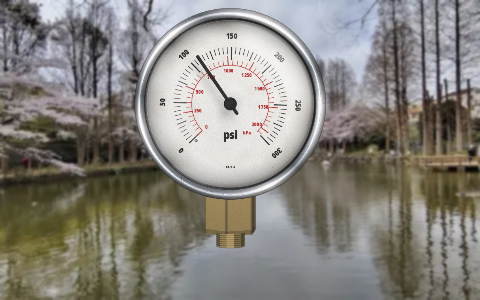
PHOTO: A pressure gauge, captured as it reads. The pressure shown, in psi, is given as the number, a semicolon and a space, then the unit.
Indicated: 110; psi
